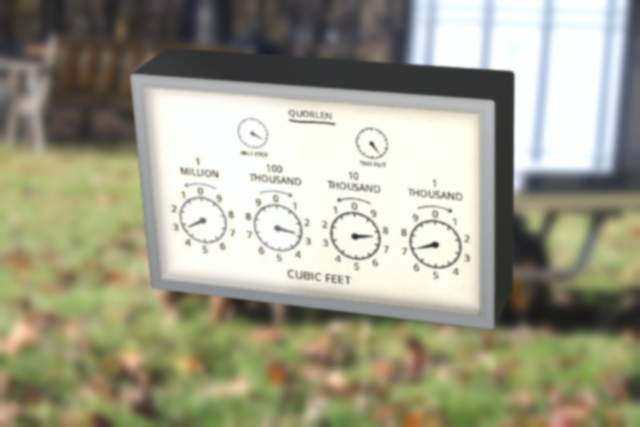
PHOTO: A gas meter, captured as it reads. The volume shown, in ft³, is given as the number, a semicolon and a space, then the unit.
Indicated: 327700; ft³
